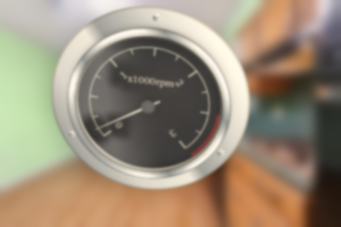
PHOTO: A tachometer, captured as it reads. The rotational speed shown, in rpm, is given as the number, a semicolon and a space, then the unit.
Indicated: 125; rpm
